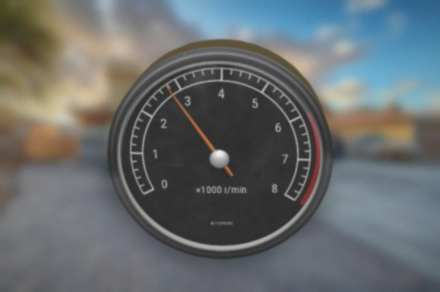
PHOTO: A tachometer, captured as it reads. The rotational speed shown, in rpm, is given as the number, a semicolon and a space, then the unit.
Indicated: 2800; rpm
